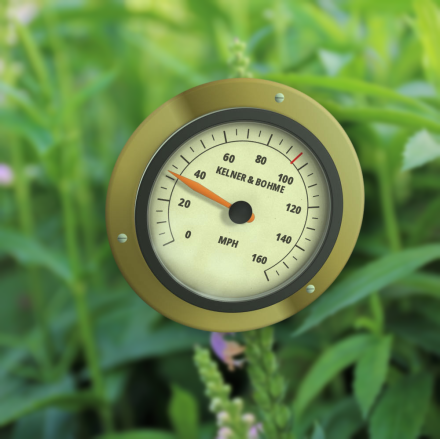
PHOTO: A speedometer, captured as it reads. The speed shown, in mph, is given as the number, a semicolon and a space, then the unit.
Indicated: 32.5; mph
